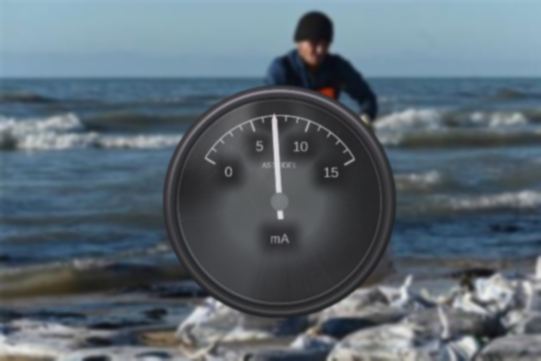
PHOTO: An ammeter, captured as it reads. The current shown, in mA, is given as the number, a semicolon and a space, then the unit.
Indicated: 7; mA
